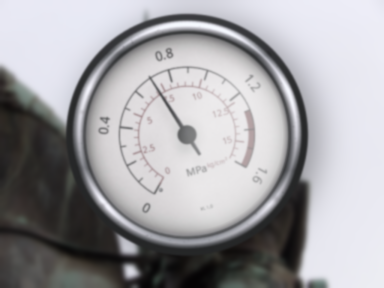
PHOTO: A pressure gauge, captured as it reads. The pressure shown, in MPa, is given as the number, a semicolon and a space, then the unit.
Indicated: 0.7; MPa
